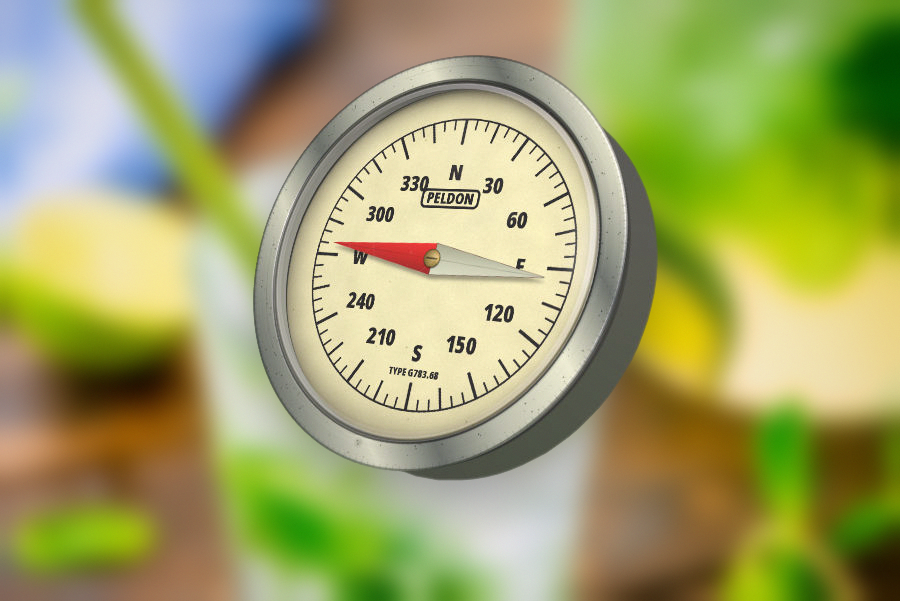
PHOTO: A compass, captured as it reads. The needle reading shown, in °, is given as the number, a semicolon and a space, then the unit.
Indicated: 275; °
